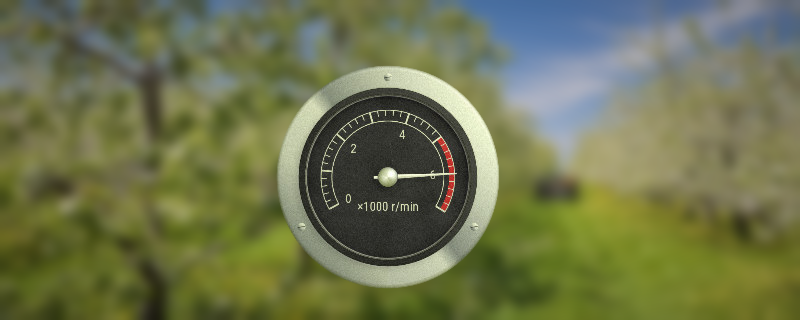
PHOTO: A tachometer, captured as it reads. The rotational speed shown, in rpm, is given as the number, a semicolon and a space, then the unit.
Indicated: 6000; rpm
